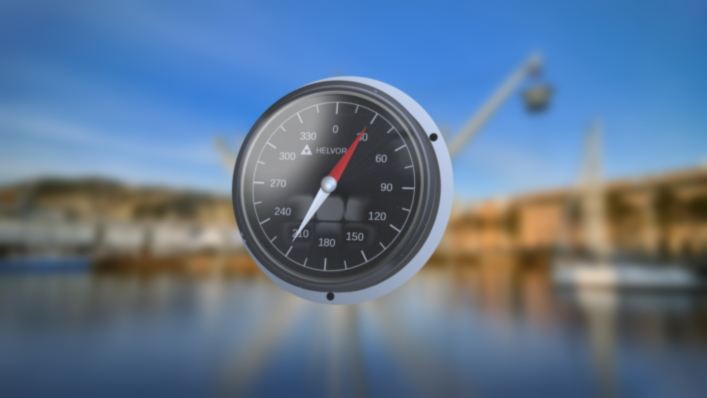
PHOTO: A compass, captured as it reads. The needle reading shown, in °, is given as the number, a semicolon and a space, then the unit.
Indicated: 30; °
